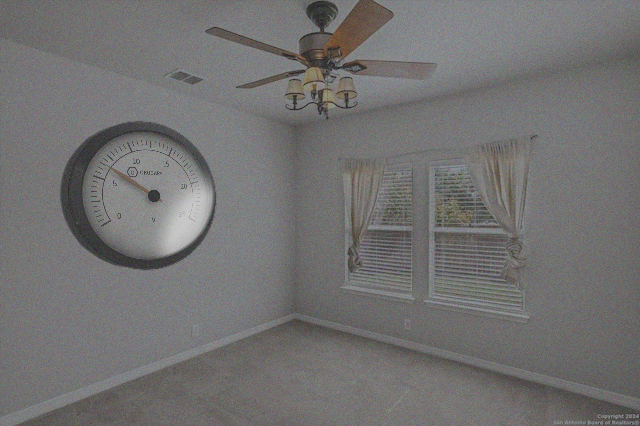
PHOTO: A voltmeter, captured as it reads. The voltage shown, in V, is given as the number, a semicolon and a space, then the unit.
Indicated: 6.5; V
